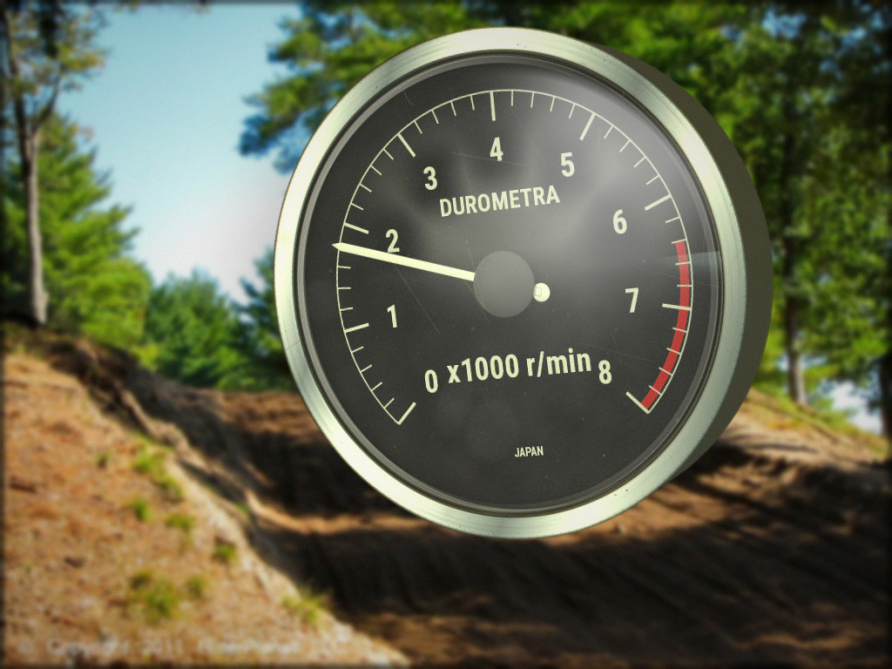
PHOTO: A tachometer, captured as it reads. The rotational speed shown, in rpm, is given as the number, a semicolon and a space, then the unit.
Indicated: 1800; rpm
